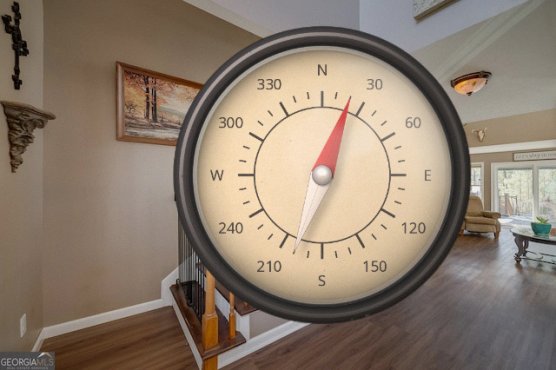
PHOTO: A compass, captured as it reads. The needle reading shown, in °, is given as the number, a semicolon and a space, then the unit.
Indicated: 20; °
